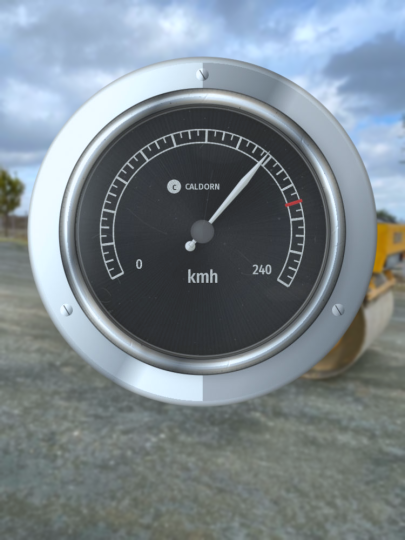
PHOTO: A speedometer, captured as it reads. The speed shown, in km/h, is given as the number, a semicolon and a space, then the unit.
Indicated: 157.5; km/h
